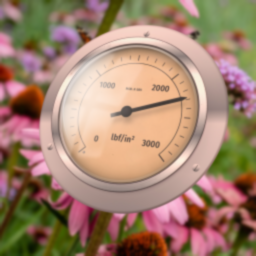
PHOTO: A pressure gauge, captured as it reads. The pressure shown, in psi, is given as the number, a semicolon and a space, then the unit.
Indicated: 2300; psi
